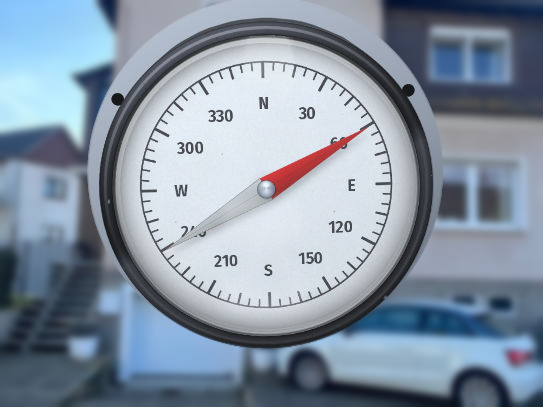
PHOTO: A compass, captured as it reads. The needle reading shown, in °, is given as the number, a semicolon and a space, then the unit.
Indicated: 60; °
